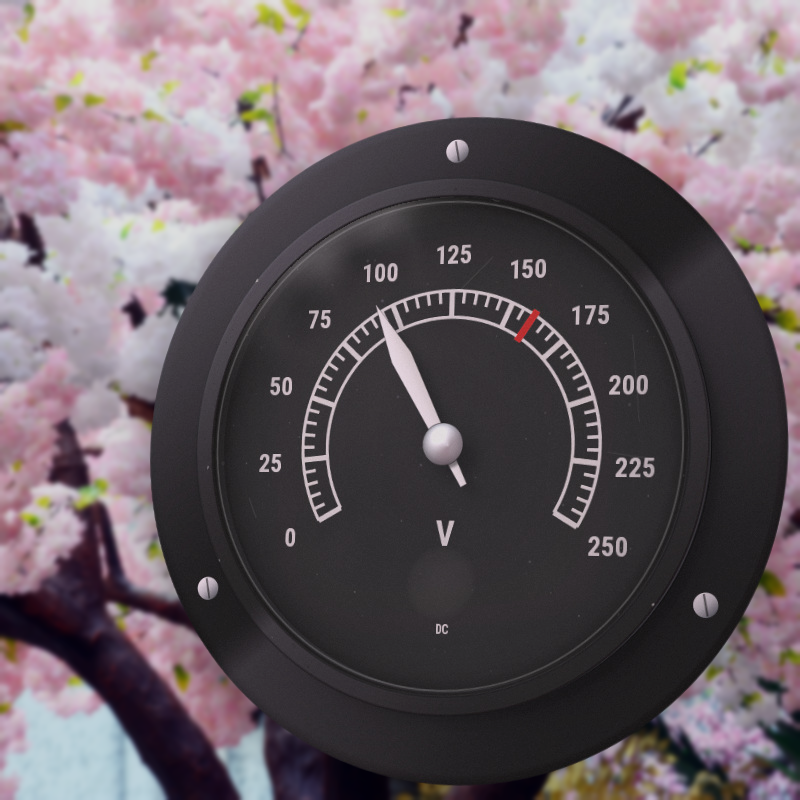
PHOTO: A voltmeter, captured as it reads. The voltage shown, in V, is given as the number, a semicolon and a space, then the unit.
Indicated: 95; V
